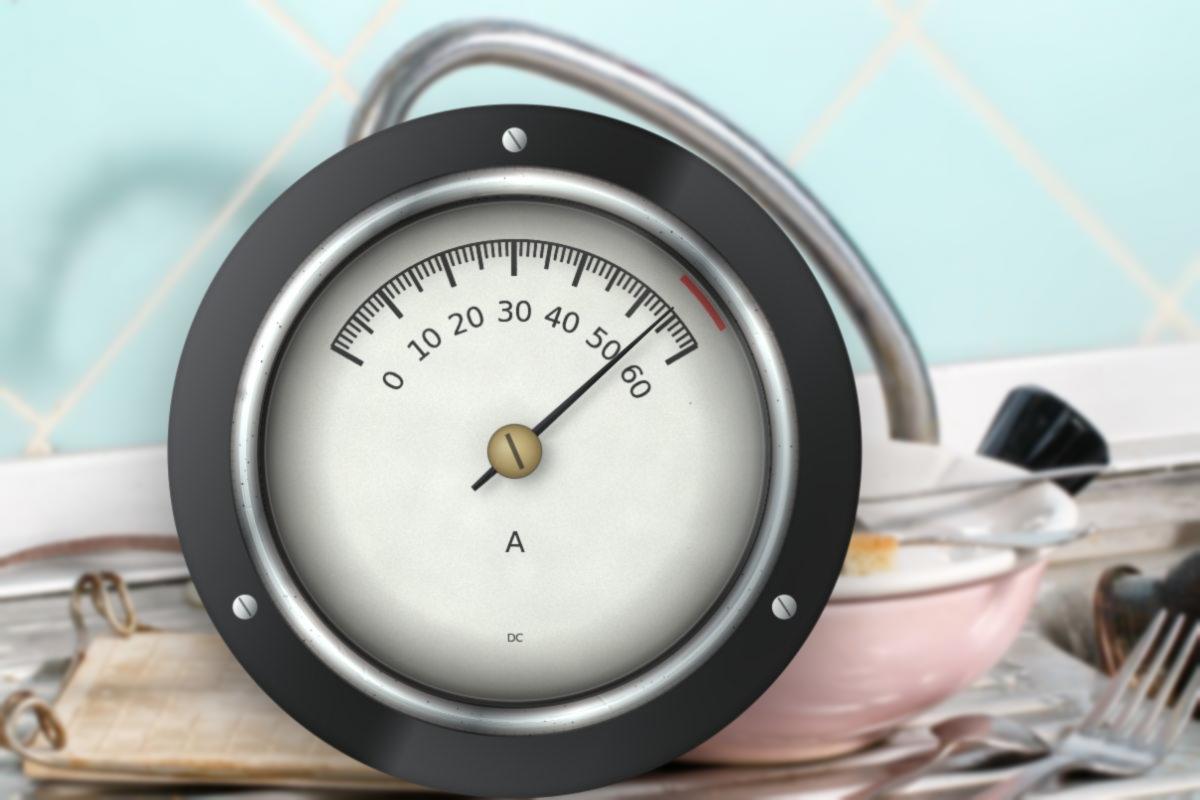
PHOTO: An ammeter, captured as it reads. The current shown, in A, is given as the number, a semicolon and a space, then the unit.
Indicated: 54; A
